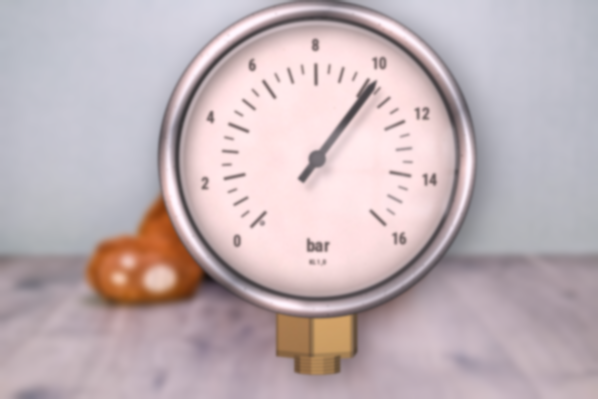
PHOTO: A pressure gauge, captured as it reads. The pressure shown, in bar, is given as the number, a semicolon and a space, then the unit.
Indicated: 10.25; bar
